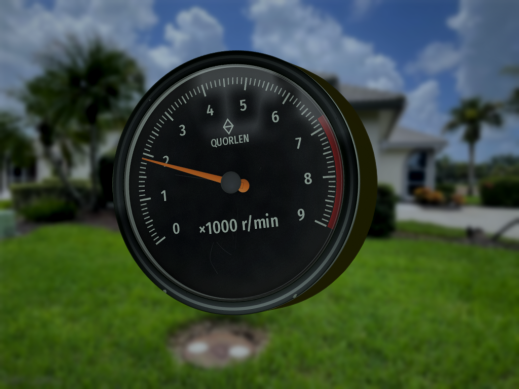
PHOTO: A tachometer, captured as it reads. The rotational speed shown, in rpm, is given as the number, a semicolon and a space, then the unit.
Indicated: 1900; rpm
